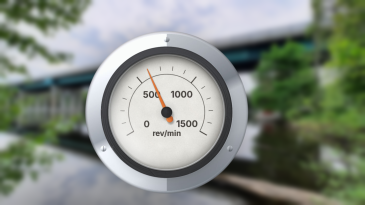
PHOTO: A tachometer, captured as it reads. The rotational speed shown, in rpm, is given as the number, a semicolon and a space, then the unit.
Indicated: 600; rpm
